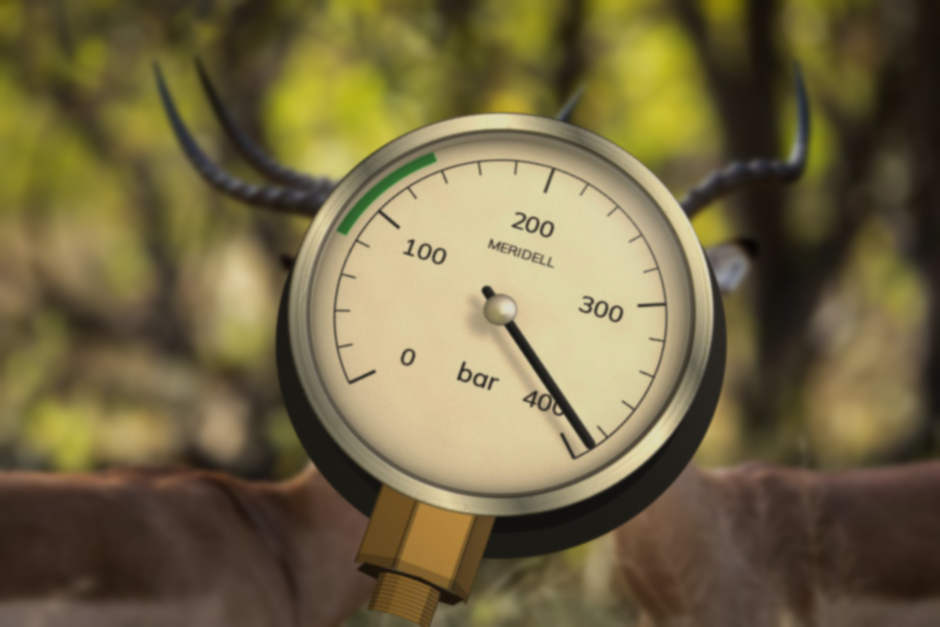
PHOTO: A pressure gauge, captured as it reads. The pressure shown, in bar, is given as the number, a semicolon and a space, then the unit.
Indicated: 390; bar
